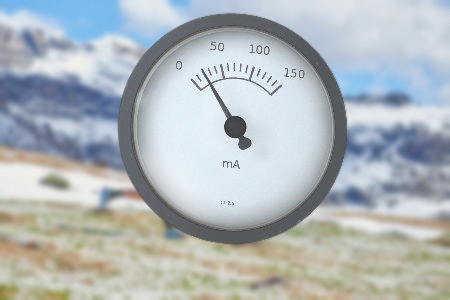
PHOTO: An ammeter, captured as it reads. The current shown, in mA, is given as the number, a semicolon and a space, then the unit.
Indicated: 20; mA
